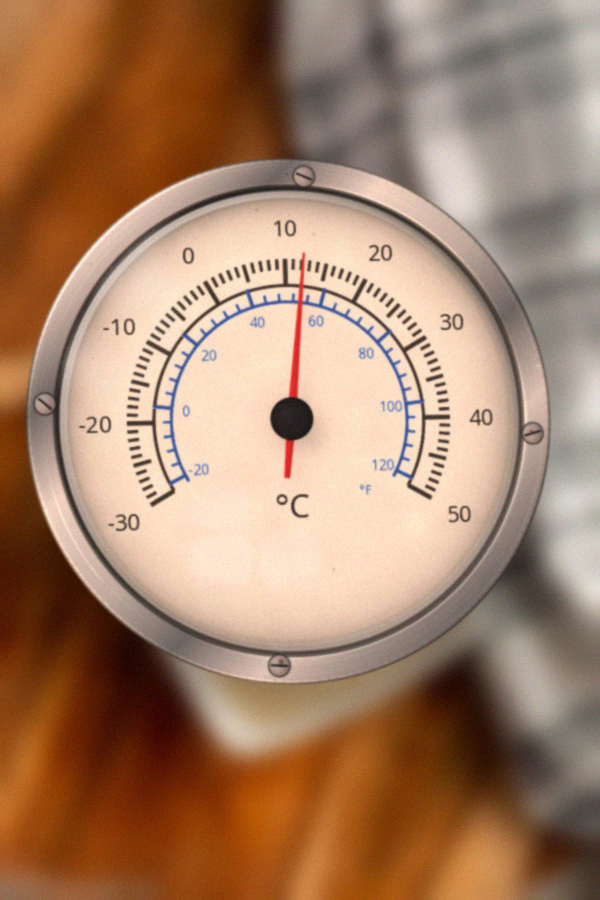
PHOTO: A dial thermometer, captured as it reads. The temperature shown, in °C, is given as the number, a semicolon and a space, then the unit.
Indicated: 12; °C
